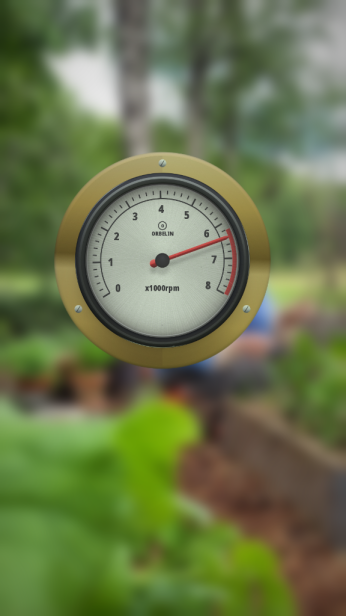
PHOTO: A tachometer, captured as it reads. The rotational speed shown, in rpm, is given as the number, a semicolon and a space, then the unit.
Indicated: 6400; rpm
